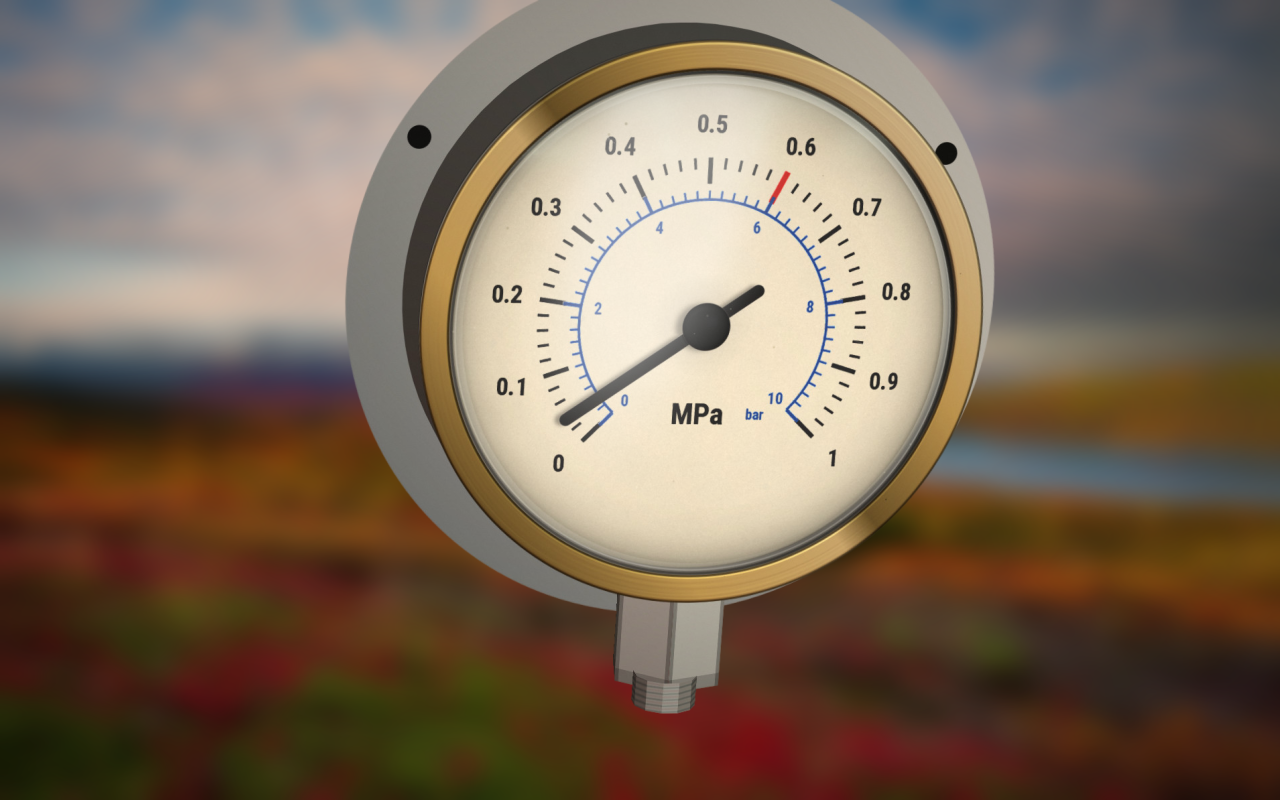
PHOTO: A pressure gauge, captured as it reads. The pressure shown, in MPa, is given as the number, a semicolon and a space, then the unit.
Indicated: 0.04; MPa
